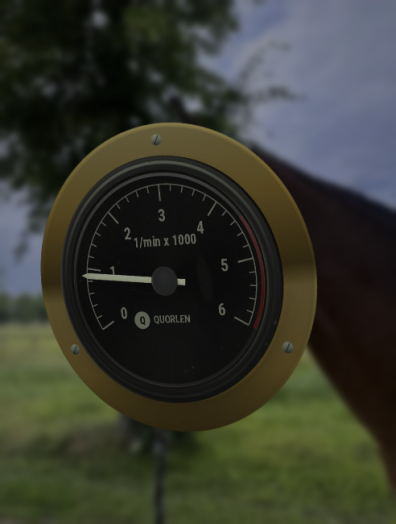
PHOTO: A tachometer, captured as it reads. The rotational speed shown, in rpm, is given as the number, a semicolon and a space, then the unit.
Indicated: 900; rpm
